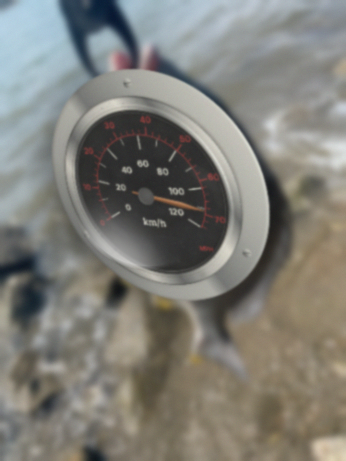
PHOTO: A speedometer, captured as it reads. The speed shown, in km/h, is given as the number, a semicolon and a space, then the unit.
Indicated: 110; km/h
